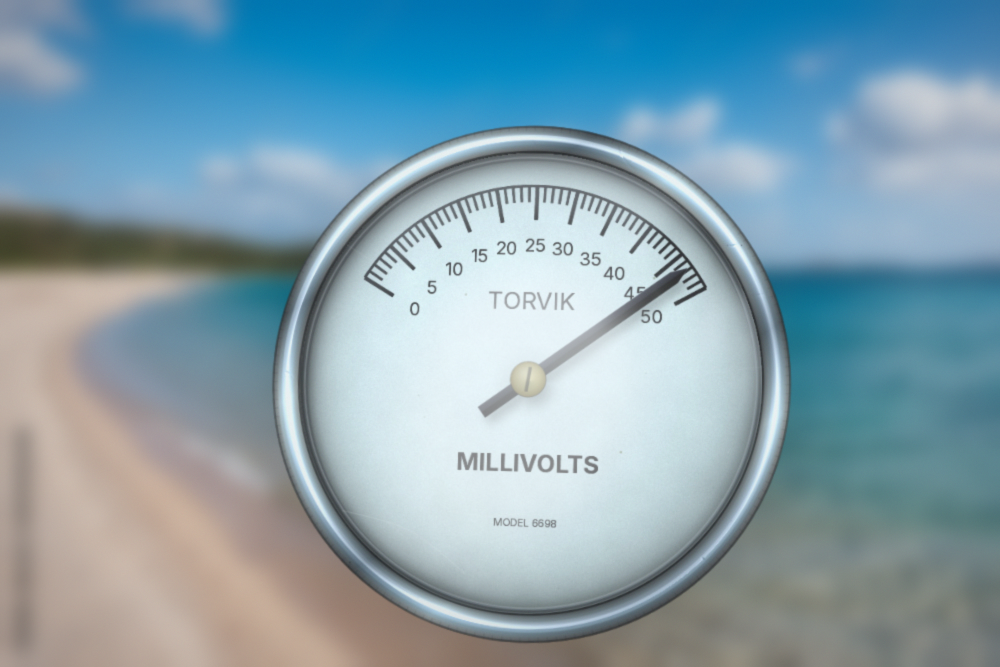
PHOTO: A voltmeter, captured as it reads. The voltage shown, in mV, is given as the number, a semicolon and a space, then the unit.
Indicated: 47; mV
